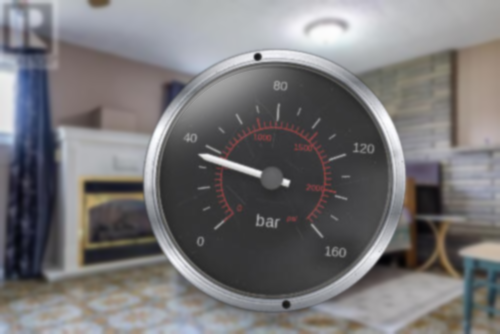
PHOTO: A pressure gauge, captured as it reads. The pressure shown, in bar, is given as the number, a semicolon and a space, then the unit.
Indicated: 35; bar
